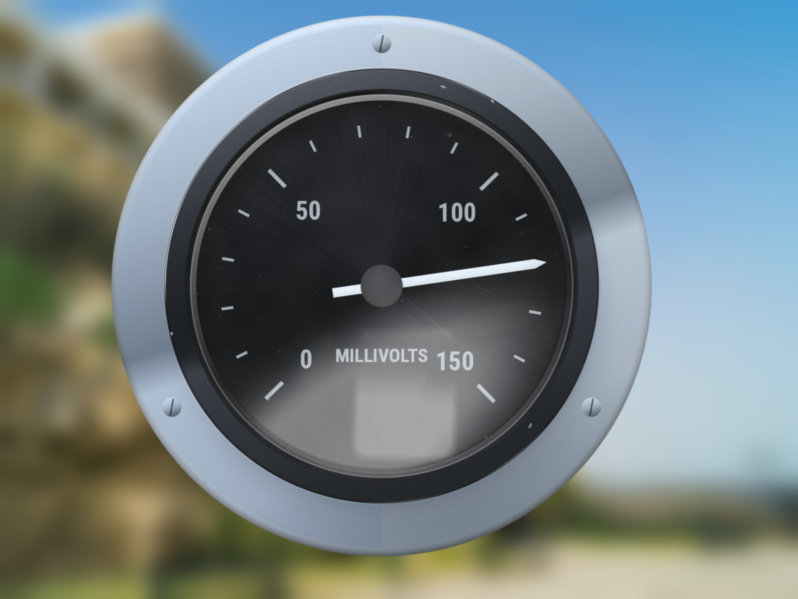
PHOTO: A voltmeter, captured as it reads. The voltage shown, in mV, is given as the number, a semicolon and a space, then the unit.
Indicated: 120; mV
